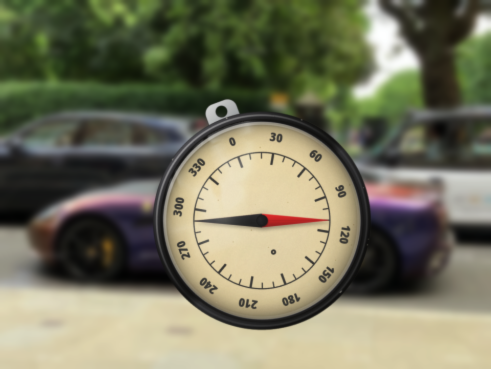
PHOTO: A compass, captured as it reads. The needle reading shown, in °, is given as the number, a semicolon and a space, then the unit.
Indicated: 110; °
